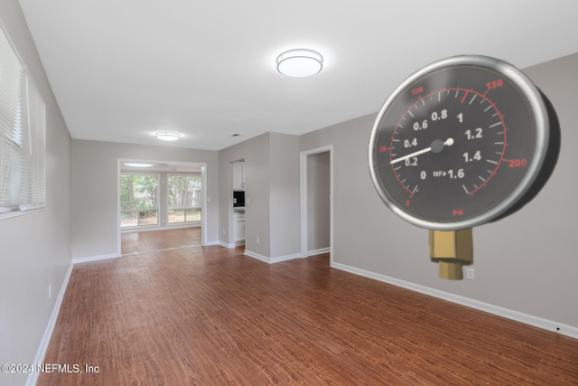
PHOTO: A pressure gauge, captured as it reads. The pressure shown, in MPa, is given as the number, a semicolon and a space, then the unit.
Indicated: 0.25; MPa
